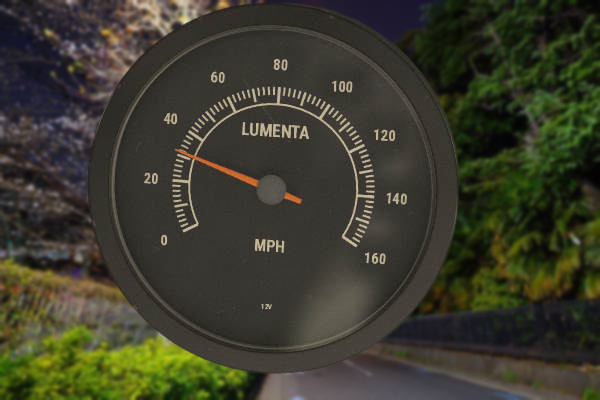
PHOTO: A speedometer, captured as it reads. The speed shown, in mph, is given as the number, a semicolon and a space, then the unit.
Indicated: 32; mph
